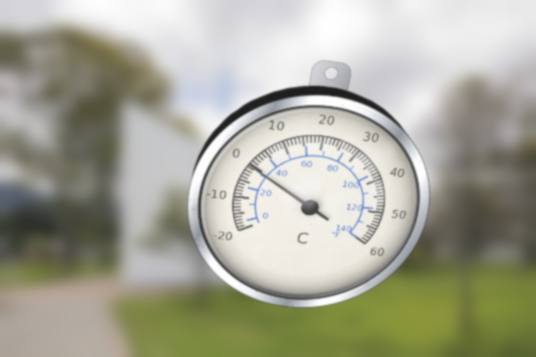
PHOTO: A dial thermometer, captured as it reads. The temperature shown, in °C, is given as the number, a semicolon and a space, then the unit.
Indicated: 0; °C
